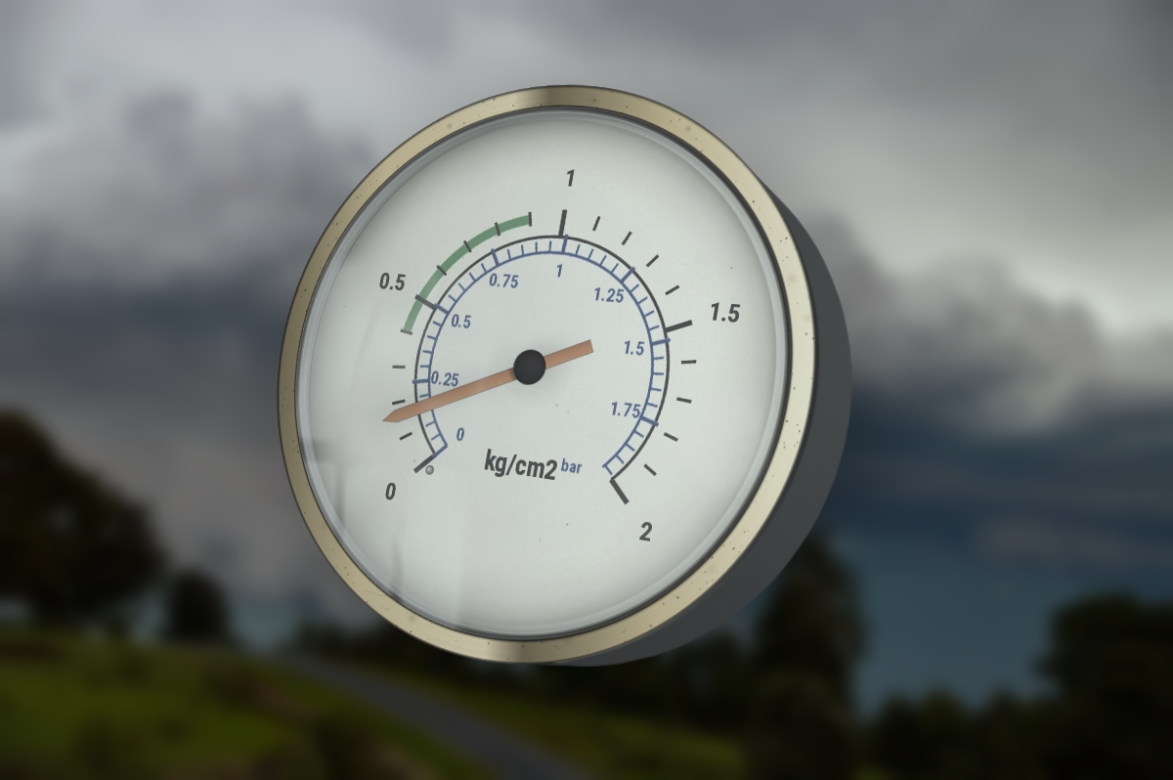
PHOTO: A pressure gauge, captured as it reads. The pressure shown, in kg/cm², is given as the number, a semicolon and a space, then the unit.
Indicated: 0.15; kg/cm²
